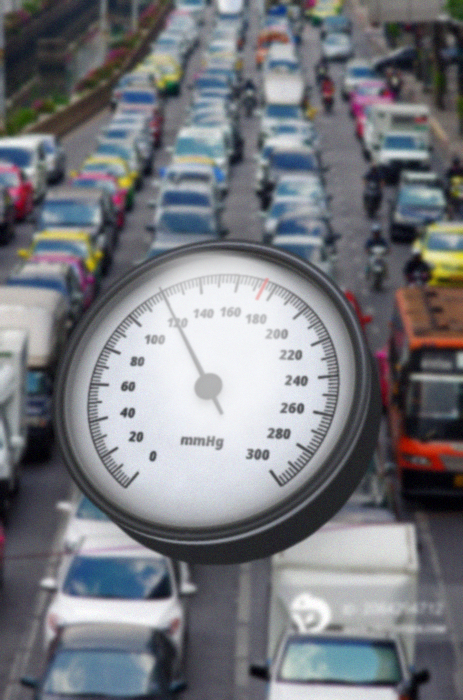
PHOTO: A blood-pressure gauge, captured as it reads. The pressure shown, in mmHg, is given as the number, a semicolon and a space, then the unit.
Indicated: 120; mmHg
